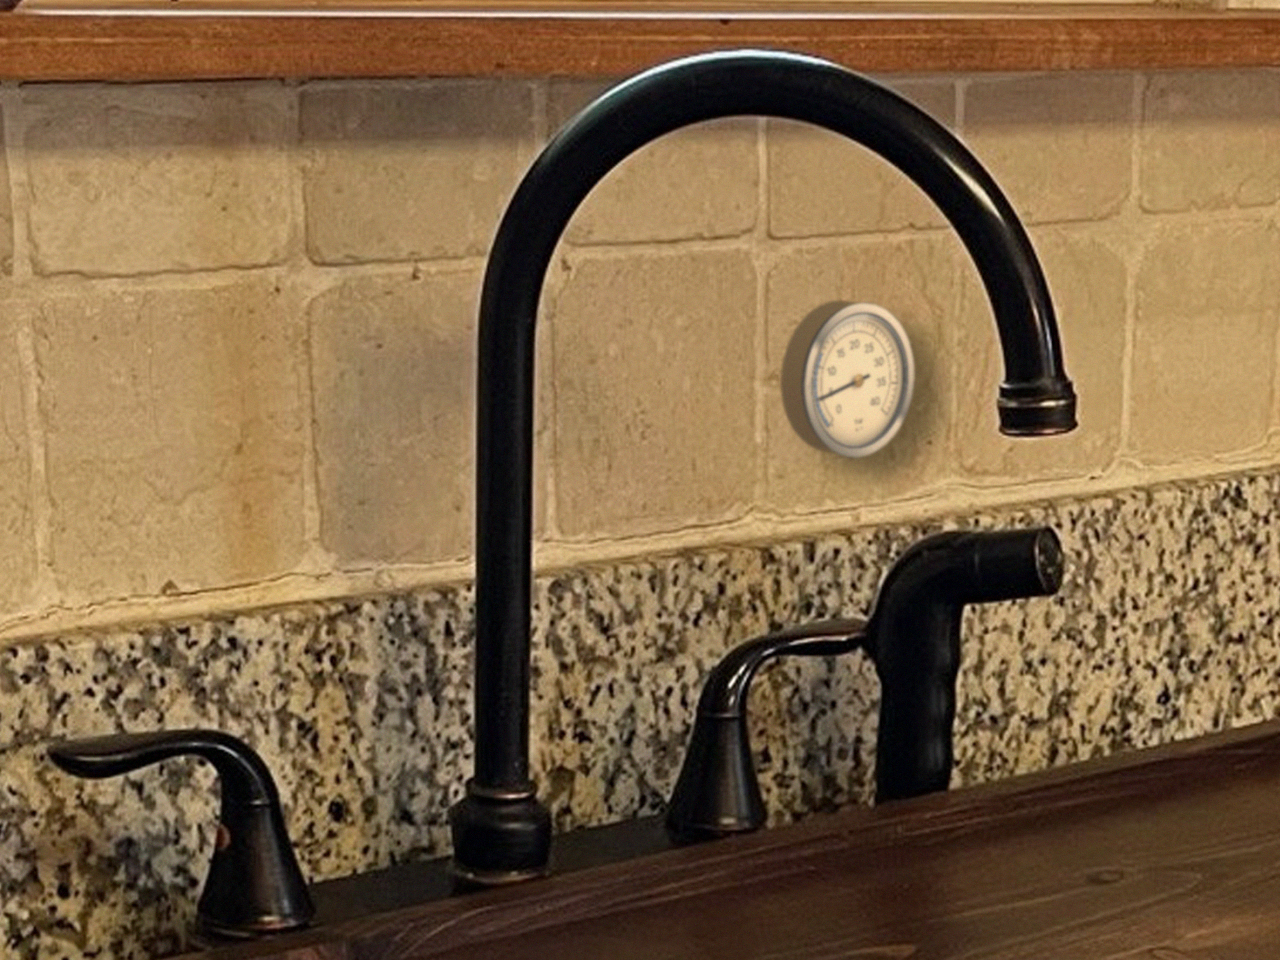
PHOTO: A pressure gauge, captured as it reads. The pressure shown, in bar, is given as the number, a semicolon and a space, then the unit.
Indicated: 5; bar
